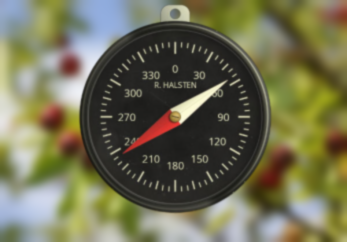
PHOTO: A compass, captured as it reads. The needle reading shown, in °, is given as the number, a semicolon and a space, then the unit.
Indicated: 235; °
